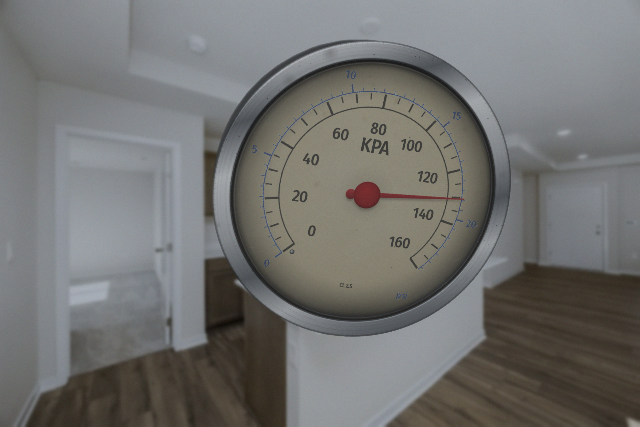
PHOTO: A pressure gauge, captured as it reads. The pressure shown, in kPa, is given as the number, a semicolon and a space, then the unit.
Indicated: 130; kPa
